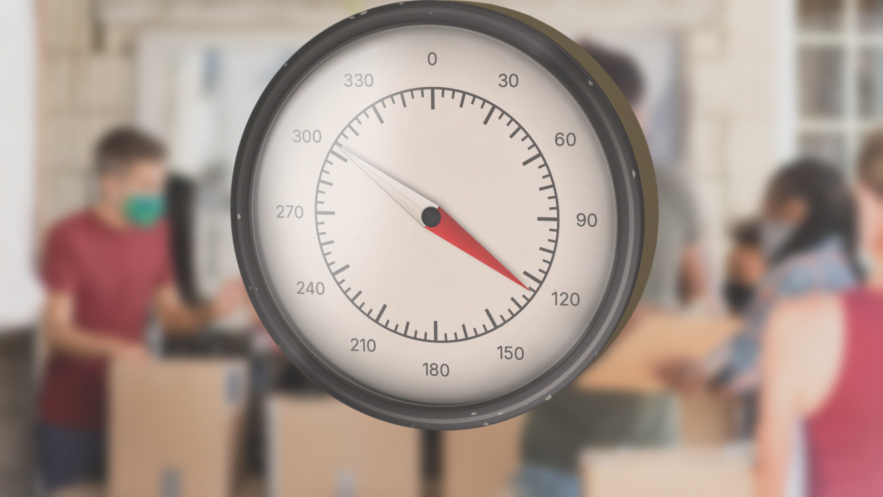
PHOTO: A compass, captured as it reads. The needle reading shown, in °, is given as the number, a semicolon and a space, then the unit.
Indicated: 125; °
